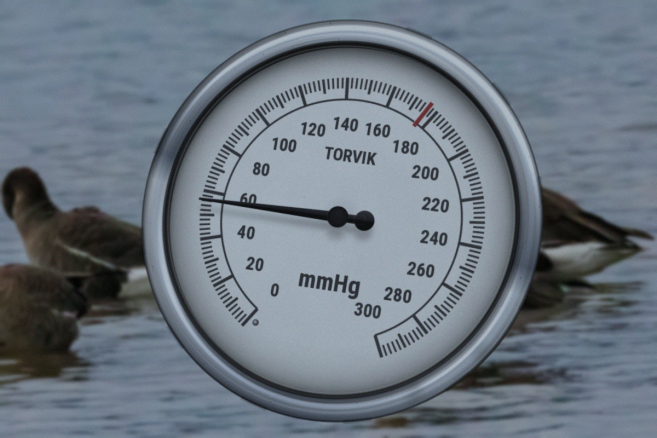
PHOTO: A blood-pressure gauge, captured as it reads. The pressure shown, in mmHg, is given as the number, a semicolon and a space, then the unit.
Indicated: 56; mmHg
